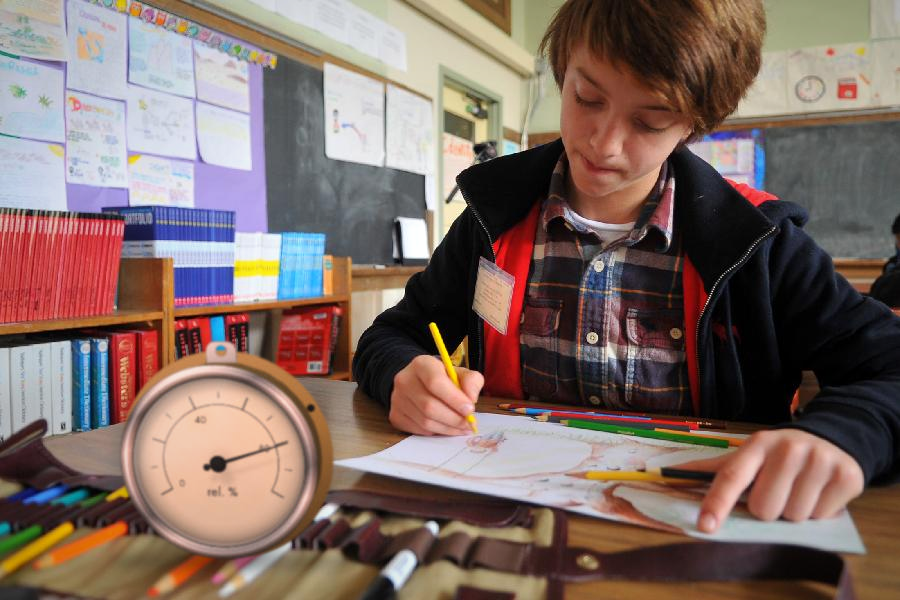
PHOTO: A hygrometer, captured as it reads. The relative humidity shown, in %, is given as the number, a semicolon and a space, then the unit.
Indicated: 80; %
